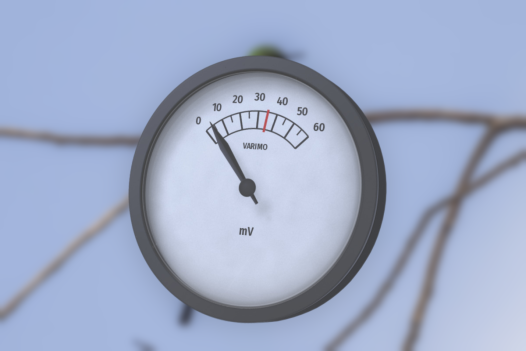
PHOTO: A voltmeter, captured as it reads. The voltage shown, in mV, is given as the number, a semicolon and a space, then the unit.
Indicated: 5; mV
